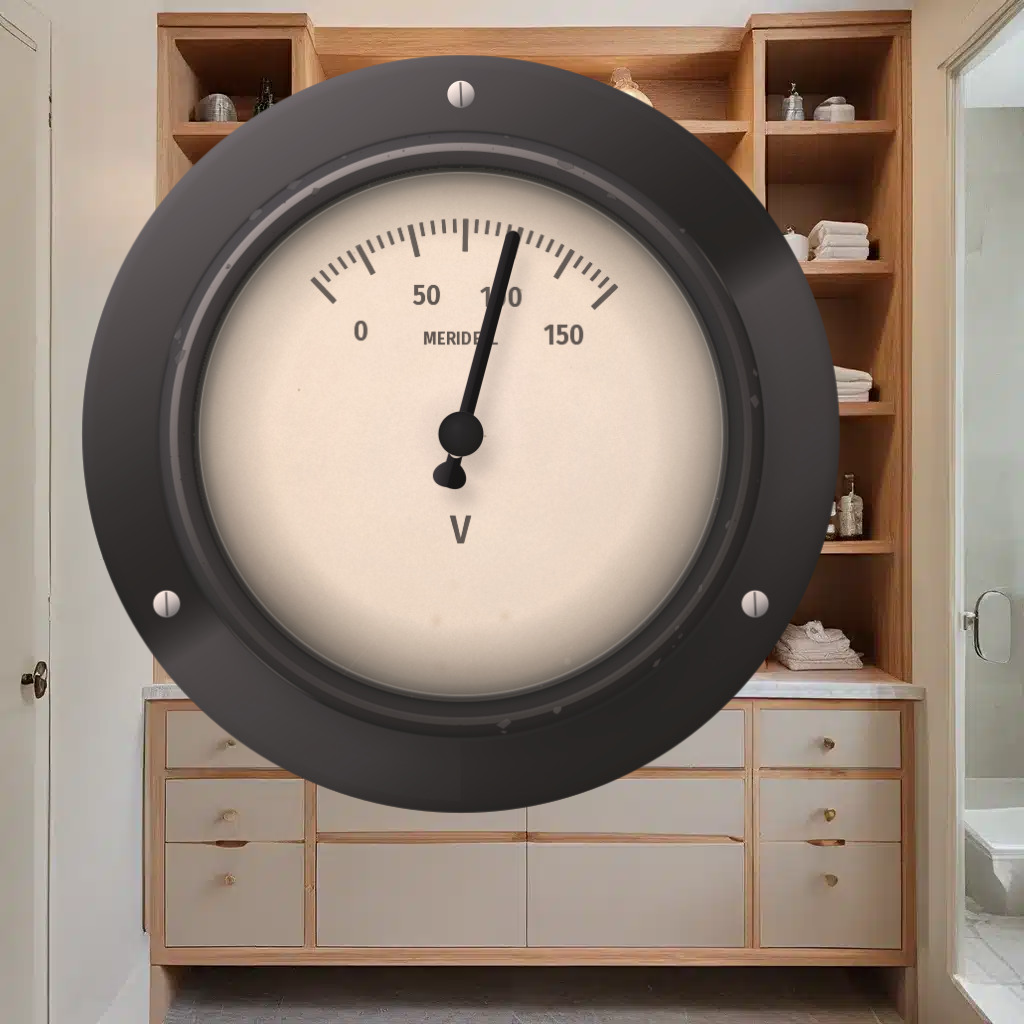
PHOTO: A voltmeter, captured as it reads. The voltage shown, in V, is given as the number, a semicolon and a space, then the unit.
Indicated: 97.5; V
